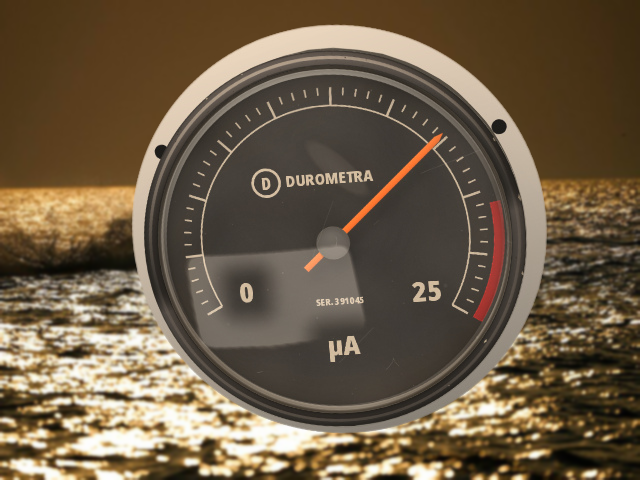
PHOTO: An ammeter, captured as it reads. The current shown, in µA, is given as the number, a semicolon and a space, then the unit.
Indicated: 17.25; µA
